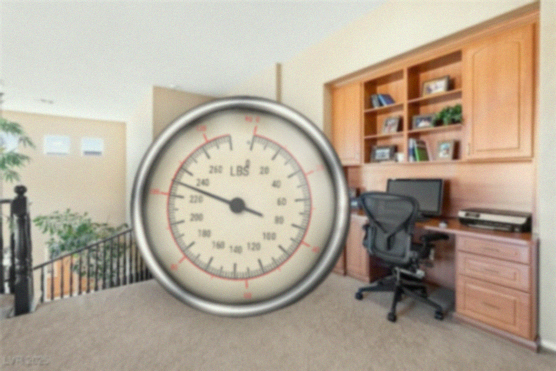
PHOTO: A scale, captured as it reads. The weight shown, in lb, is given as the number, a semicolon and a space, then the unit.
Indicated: 230; lb
